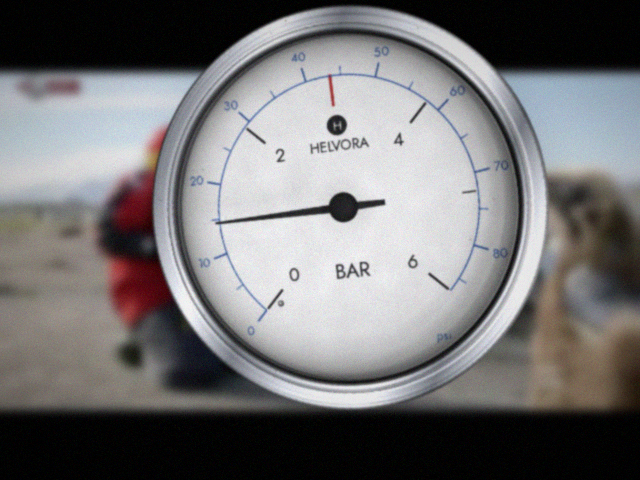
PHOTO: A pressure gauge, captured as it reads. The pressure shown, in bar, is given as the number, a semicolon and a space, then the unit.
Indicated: 1; bar
